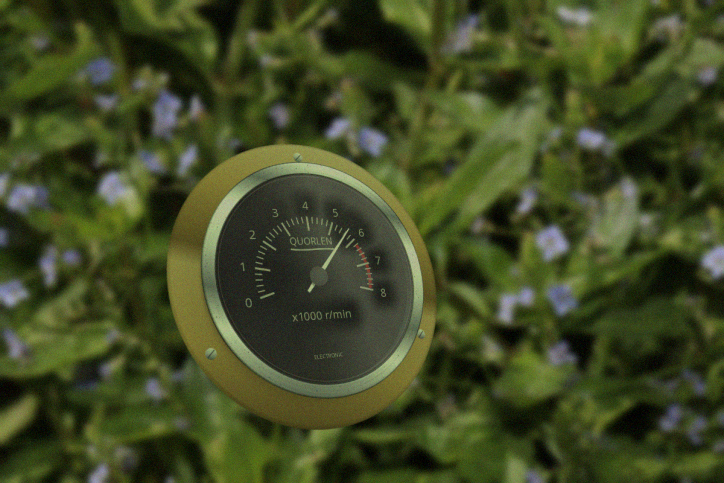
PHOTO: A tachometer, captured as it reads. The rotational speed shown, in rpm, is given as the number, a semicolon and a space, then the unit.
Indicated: 5600; rpm
